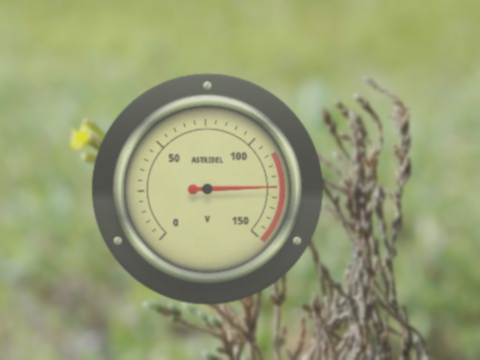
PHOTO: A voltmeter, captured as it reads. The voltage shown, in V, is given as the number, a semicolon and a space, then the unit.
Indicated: 125; V
